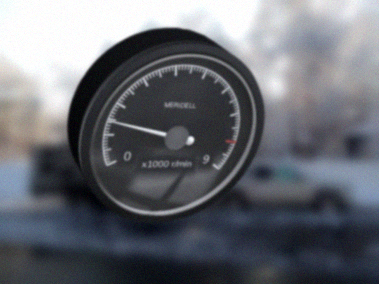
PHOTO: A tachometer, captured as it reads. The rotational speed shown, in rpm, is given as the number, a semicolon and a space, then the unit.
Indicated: 1500; rpm
